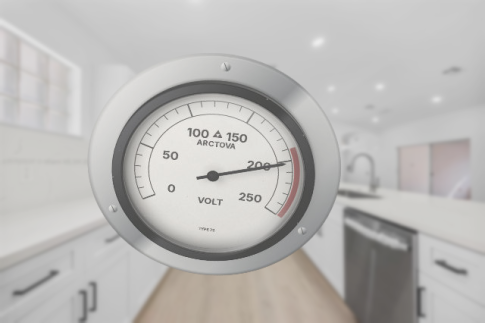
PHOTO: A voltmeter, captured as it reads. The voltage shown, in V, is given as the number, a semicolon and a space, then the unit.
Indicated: 200; V
